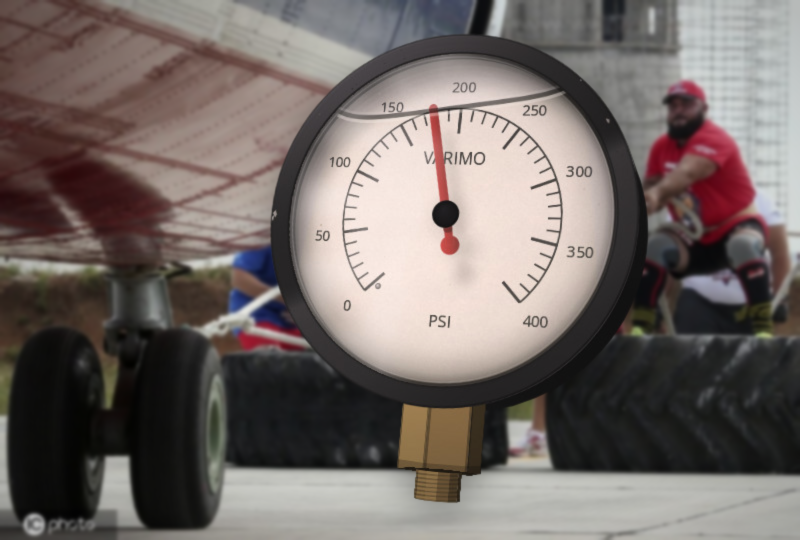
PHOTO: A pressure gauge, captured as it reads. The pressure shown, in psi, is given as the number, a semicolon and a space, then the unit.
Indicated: 180; psi
